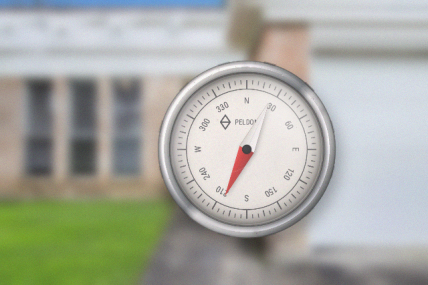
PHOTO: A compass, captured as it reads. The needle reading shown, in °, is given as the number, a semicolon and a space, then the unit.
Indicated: 205; °
